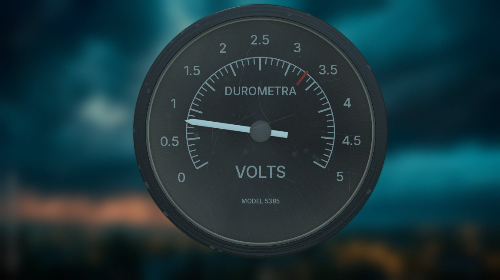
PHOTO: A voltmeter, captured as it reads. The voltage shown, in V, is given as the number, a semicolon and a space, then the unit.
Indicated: 0.8; V
